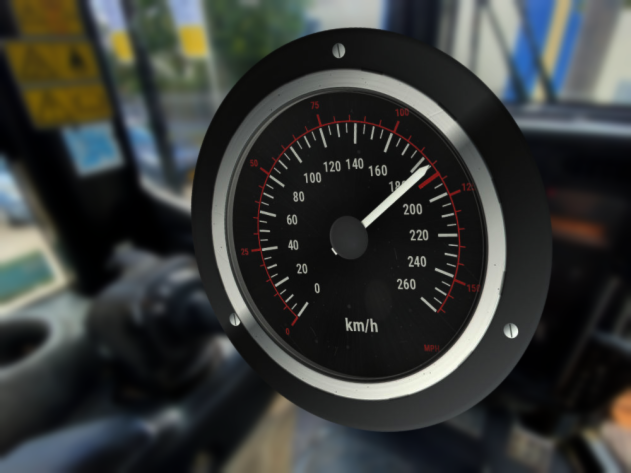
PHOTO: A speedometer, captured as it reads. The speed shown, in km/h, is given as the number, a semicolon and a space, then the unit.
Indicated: 185; km/h
